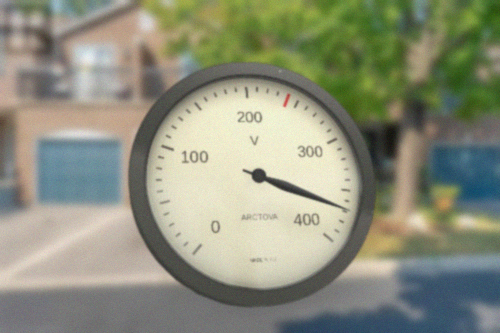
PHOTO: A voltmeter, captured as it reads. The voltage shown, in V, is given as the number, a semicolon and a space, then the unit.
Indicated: 370; V
